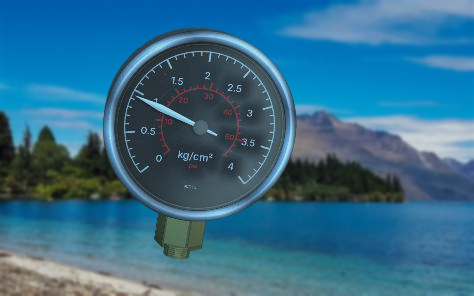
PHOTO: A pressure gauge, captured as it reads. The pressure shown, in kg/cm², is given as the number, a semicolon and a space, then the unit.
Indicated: 0.95; kg/cm²
